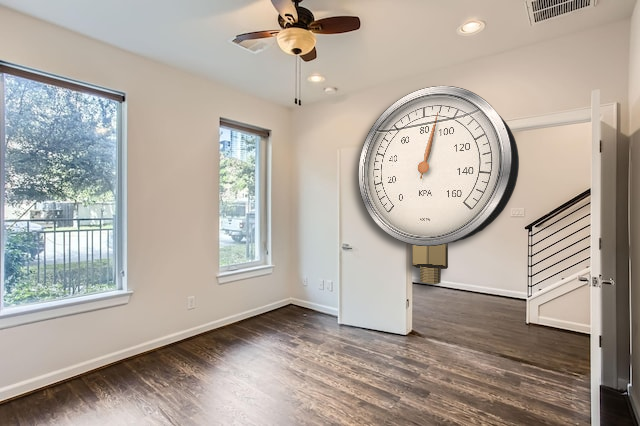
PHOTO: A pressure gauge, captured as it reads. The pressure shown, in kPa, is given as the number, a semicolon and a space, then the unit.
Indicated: 90; kPa
